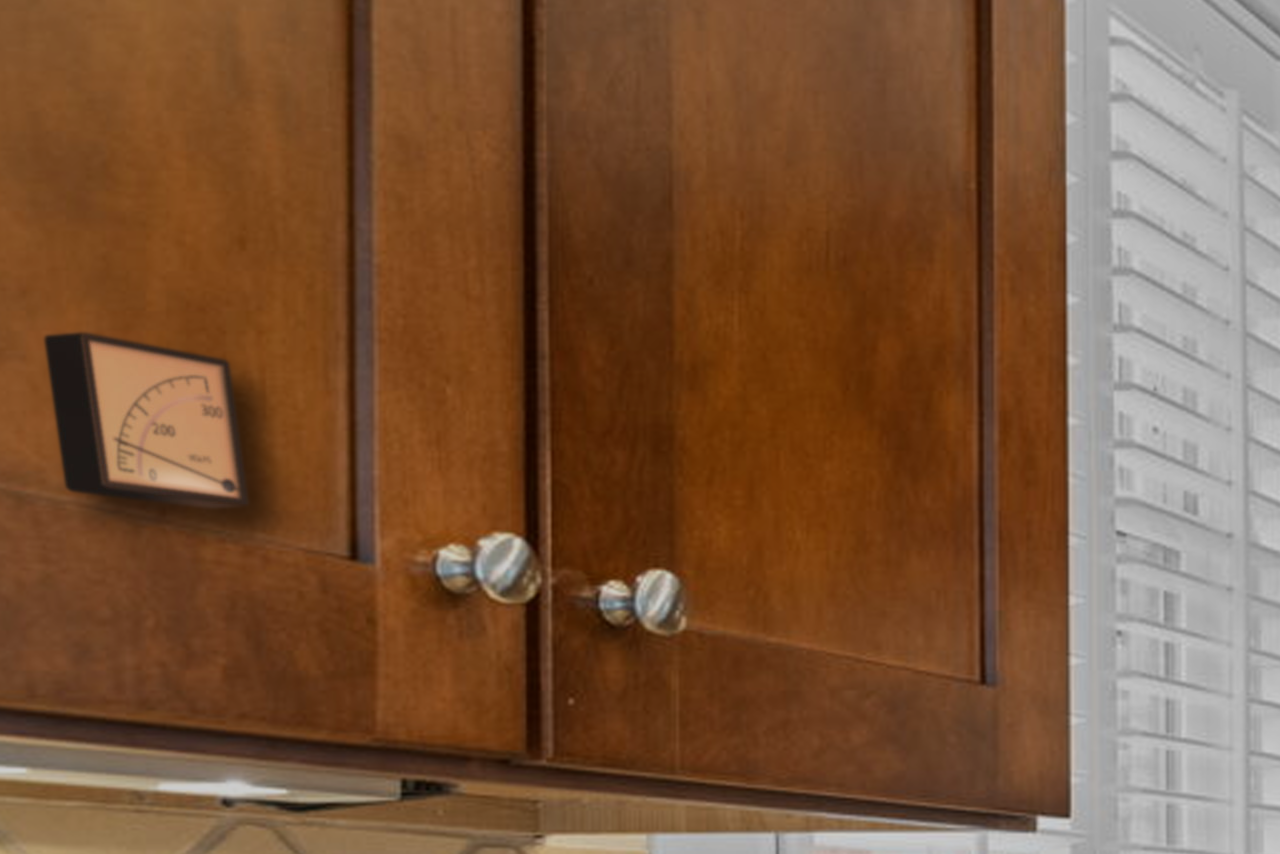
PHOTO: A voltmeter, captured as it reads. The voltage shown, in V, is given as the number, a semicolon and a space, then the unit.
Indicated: 120; V
